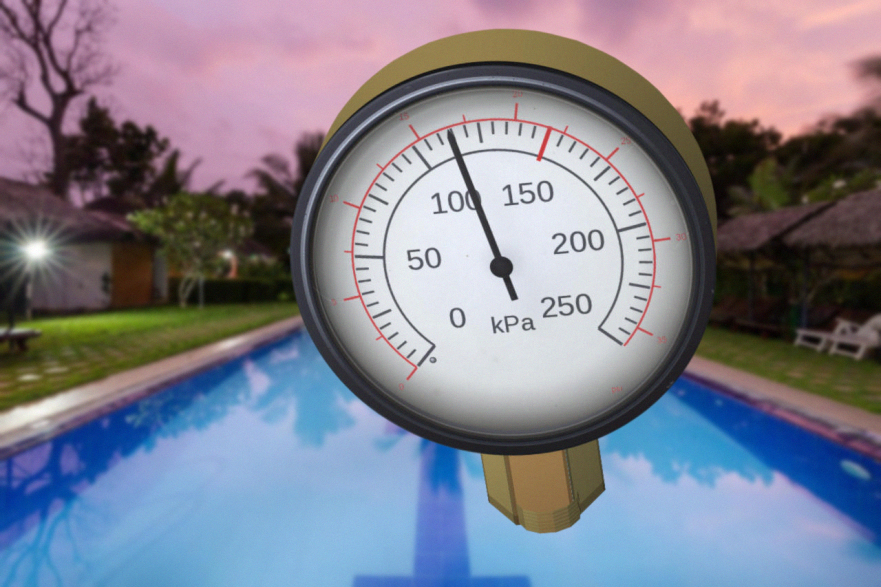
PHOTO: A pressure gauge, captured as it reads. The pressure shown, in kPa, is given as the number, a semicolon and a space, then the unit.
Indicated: 115; kPa
